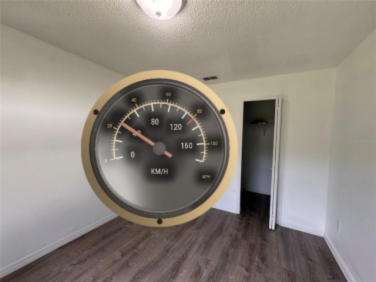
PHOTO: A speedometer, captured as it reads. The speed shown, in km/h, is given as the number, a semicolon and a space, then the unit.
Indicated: 40; km/h
